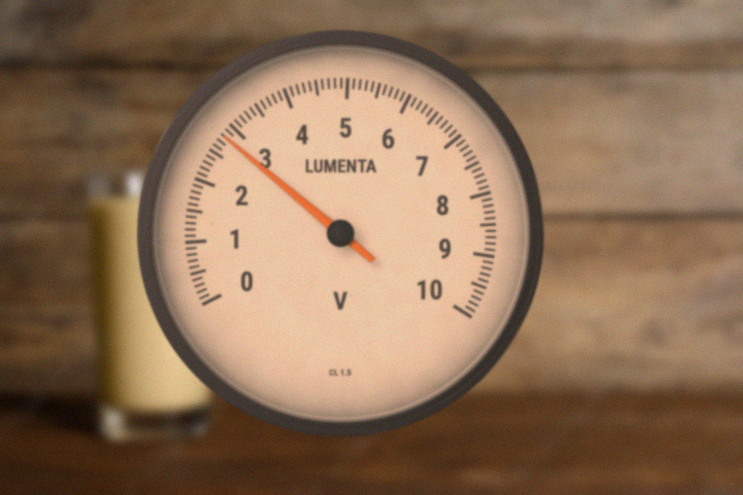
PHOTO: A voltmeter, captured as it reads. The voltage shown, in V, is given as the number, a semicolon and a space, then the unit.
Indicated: 2.8; V
